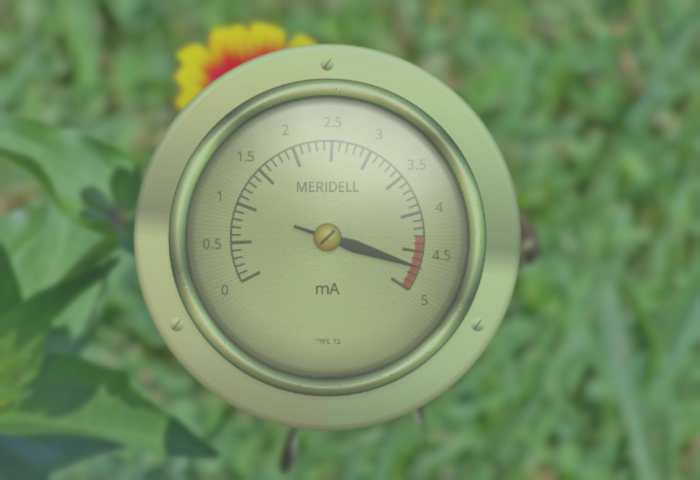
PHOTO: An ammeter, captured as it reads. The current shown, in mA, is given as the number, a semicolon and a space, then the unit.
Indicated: 4.7; mA
